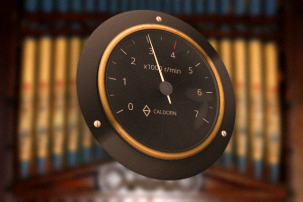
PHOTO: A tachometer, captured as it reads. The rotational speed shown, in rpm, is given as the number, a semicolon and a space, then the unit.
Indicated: 3000; rpm
